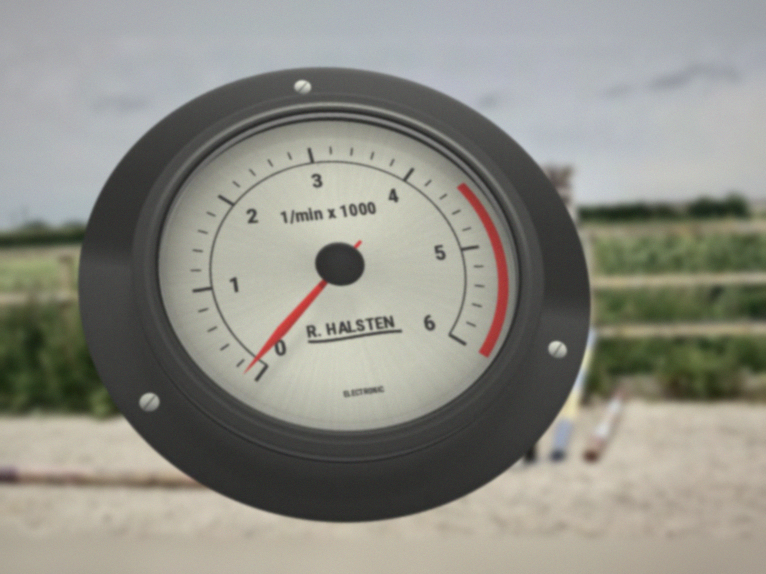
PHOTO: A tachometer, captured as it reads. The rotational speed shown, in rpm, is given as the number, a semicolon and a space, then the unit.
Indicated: 100; rpm
